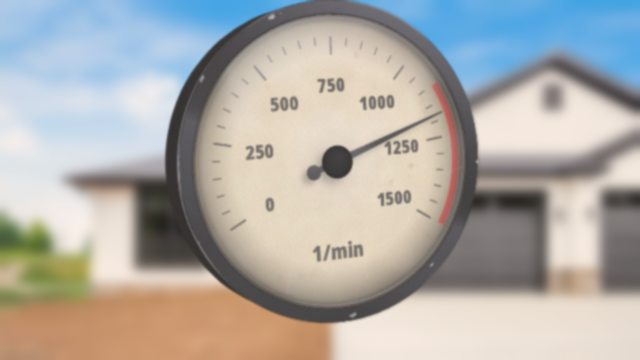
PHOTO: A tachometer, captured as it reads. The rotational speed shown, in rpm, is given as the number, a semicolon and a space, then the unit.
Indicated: 1175; rpm
